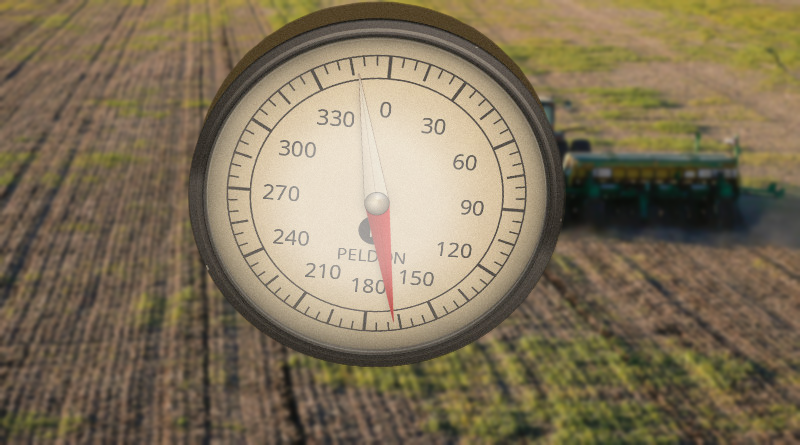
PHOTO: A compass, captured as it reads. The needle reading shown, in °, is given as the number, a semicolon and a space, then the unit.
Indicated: 167.5; °
